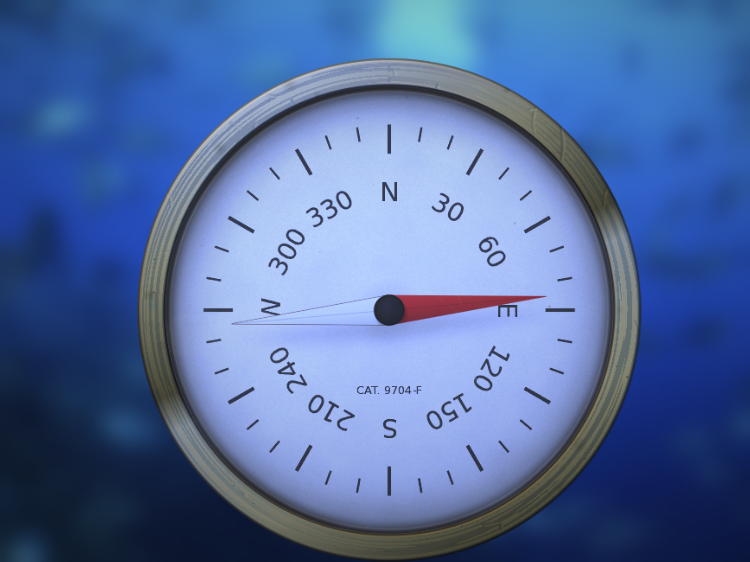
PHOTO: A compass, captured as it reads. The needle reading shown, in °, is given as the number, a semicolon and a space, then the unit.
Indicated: 85; °
